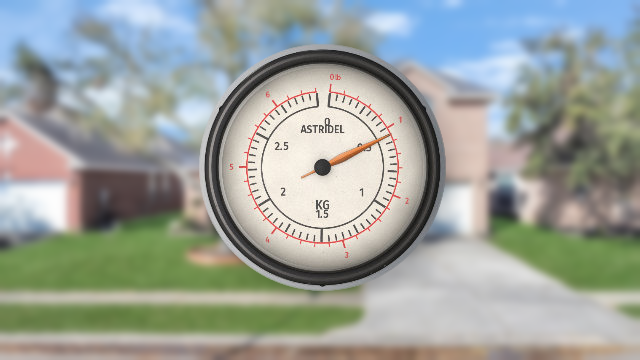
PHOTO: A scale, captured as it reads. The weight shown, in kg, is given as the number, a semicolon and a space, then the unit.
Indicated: 0.5; kg
